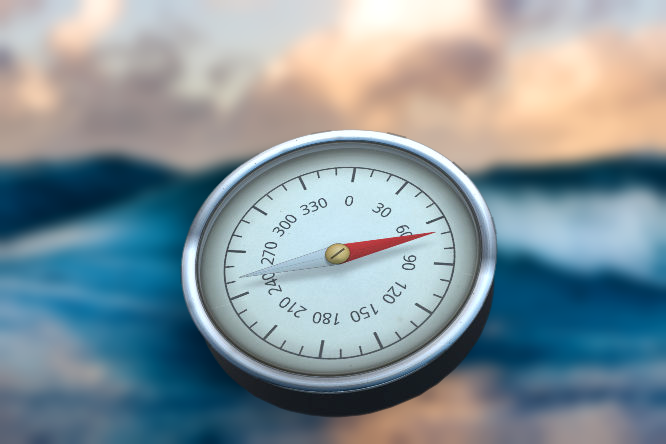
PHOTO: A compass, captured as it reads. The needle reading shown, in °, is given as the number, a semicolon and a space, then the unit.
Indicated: 70; °
